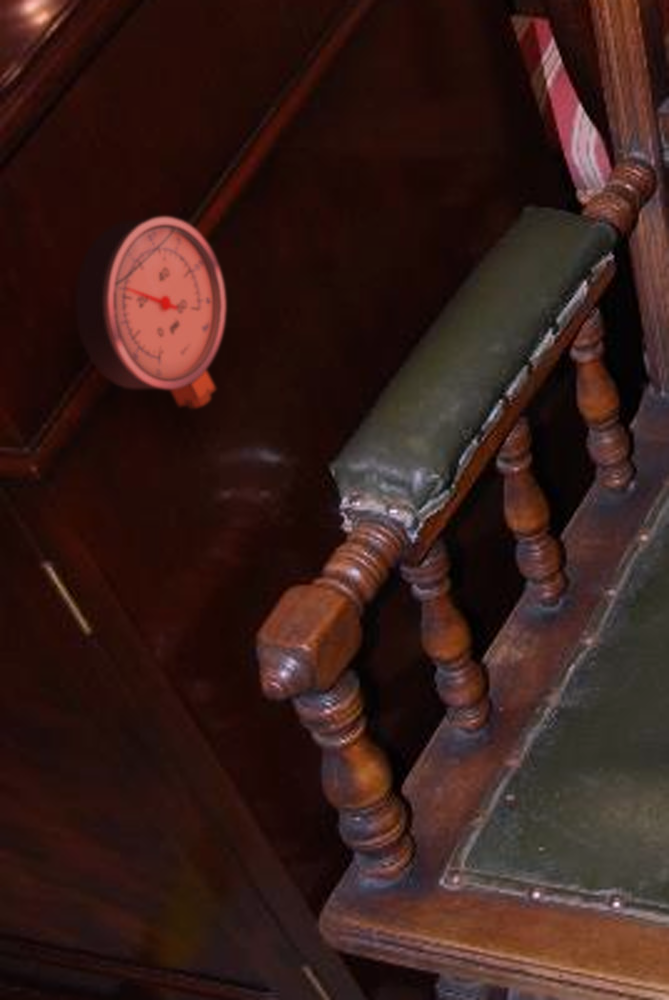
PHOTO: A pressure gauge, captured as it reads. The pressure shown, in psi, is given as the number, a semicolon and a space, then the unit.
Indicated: 22; psi
